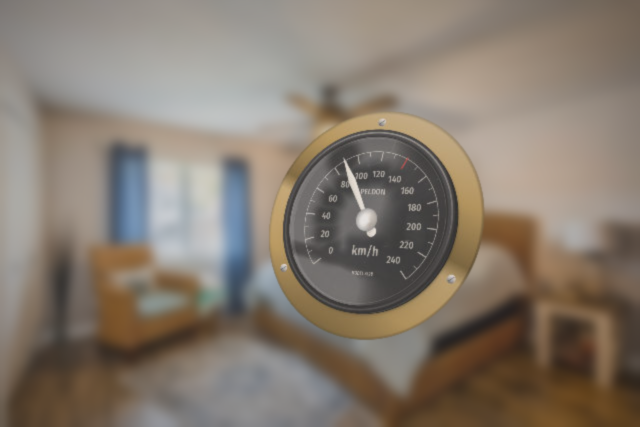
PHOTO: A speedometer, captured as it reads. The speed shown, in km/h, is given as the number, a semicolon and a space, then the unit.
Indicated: 90; km/h
